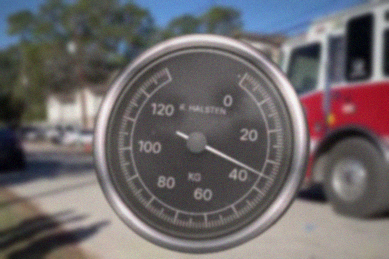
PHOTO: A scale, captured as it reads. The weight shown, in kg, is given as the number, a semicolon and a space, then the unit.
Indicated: 35; kg
